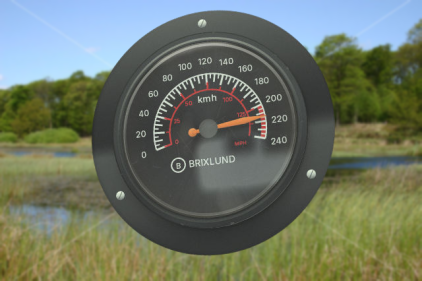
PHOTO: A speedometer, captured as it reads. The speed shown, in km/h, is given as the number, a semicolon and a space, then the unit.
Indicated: 215; km/h
